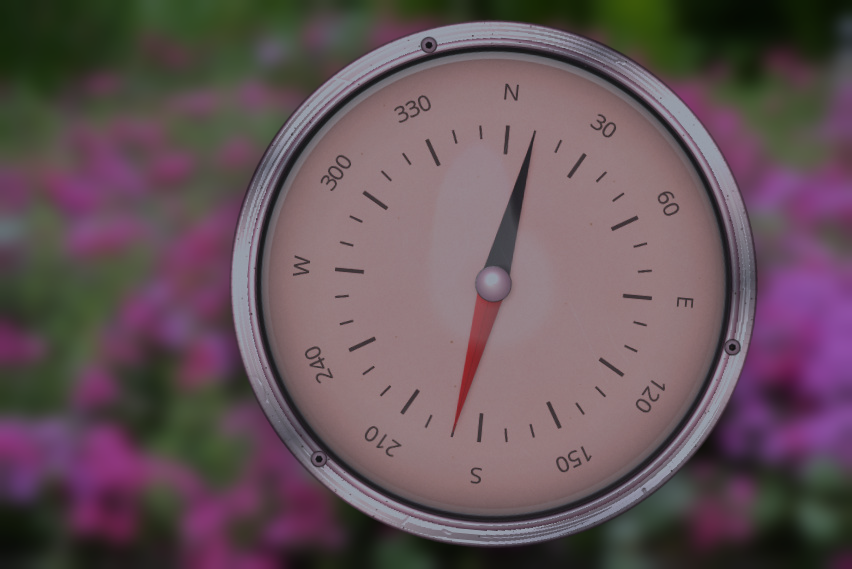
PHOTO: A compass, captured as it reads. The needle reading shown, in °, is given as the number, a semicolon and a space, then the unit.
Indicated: 190; °
